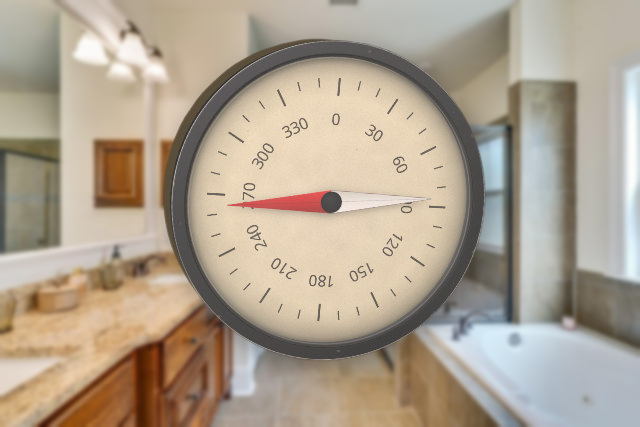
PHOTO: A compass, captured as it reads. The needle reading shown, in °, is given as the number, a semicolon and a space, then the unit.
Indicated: 265; °
